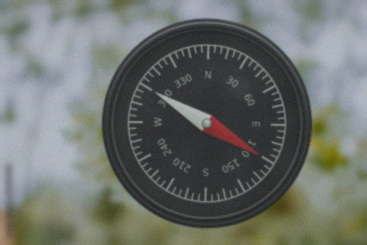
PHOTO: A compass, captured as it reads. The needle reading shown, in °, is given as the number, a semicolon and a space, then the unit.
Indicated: 120; °
